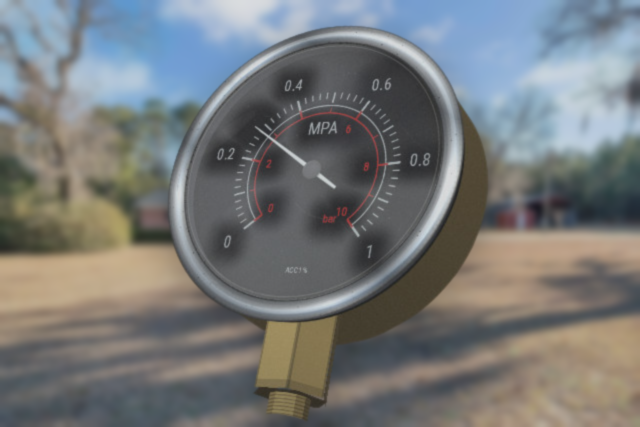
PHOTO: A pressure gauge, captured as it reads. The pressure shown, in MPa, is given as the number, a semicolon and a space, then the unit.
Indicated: 0.28; MPa
